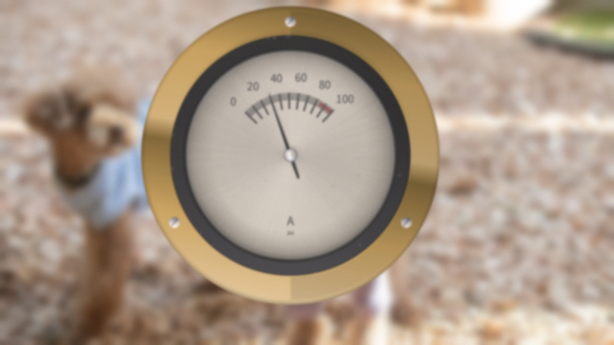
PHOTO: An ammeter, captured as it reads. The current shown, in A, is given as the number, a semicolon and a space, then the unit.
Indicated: 30; A
